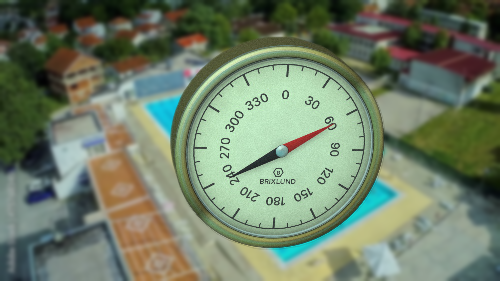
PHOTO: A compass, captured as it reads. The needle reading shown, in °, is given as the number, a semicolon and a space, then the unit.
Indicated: 60; °
